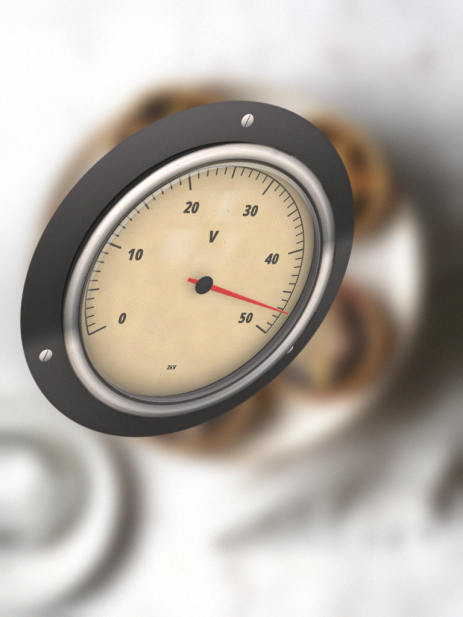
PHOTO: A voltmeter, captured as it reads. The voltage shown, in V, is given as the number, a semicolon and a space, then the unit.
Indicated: 47; V
